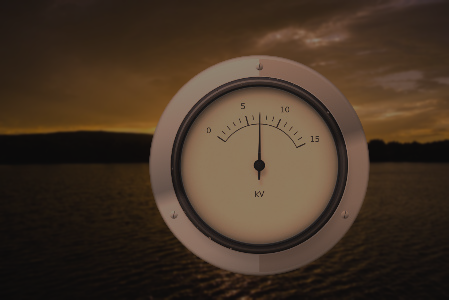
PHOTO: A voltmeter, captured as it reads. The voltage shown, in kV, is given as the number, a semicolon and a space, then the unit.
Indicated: 7; kV
